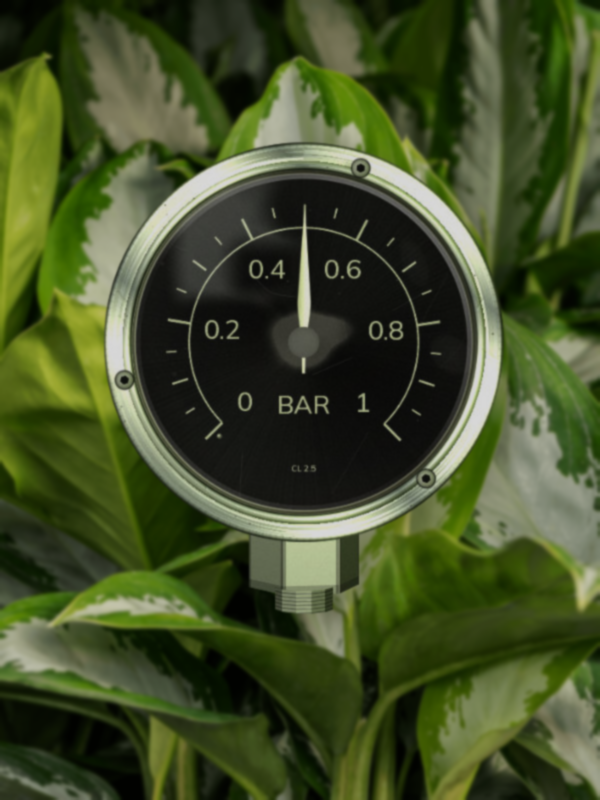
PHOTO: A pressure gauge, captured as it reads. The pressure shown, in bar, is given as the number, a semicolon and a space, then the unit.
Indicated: 0.5; bar
